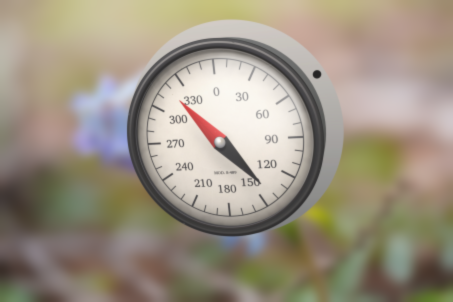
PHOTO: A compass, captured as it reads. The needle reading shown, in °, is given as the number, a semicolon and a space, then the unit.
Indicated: 320; °
